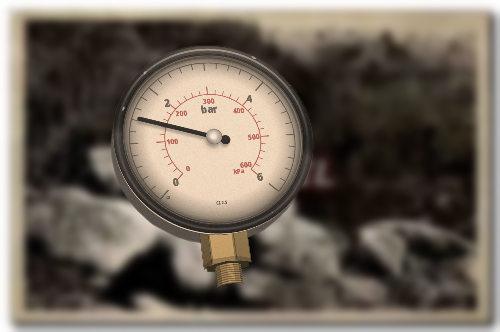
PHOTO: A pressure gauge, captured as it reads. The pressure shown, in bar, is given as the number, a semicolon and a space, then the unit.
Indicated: 1.4; bar
